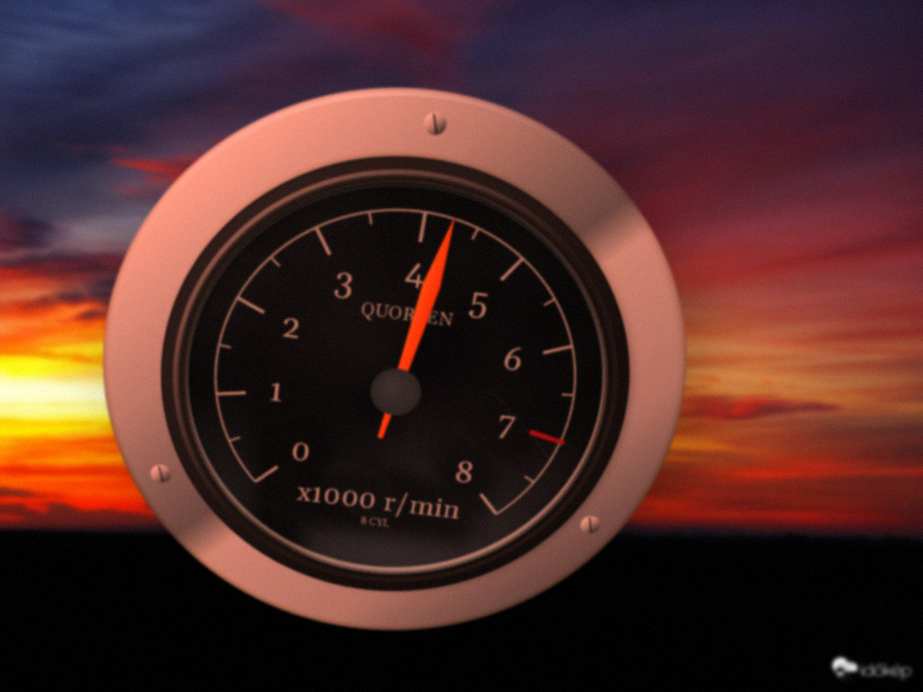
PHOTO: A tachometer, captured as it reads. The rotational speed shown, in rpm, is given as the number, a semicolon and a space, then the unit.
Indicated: 4250; rpm
